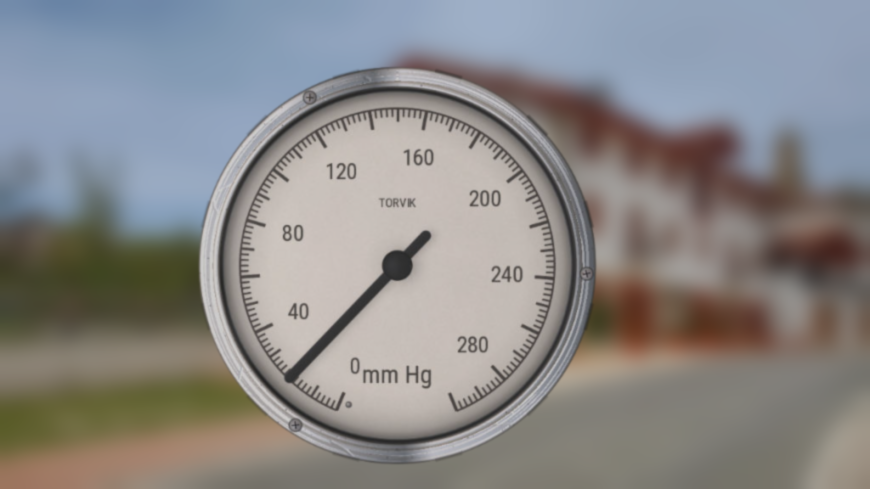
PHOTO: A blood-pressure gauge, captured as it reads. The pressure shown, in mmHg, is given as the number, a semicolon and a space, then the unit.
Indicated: 20; mmHg
